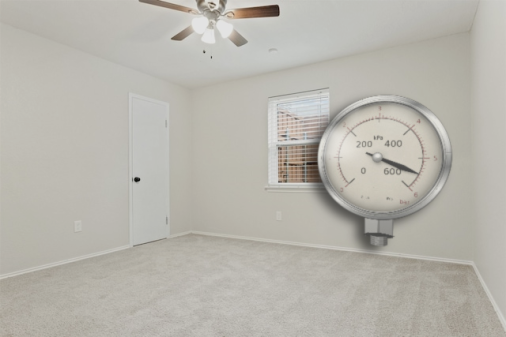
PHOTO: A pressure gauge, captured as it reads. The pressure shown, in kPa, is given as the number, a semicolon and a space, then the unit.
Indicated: 550; kPa
